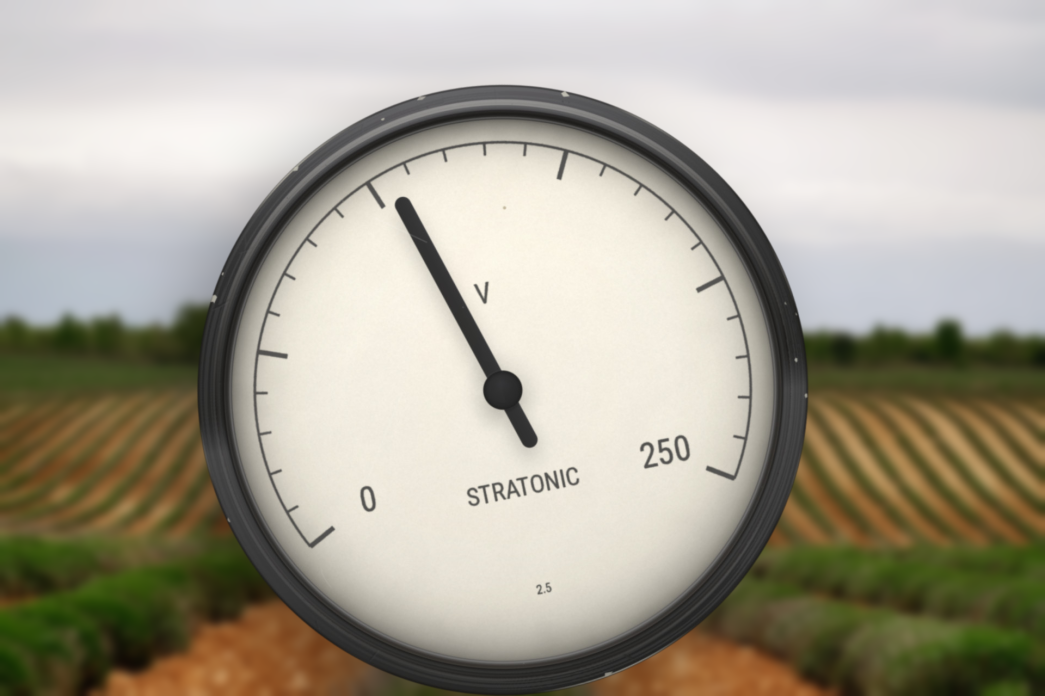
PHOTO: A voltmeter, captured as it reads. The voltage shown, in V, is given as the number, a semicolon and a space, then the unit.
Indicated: 105; V
